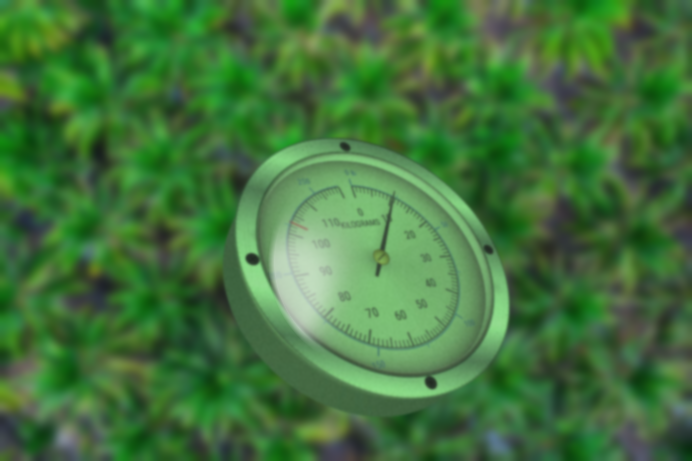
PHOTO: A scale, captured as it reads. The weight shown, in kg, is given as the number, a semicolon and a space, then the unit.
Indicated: 10; kg
